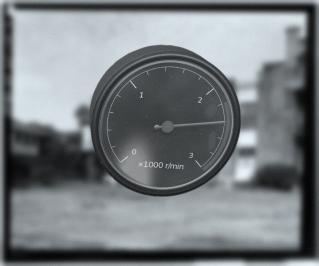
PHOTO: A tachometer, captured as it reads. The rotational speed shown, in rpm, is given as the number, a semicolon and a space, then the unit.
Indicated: 2400; rpm
